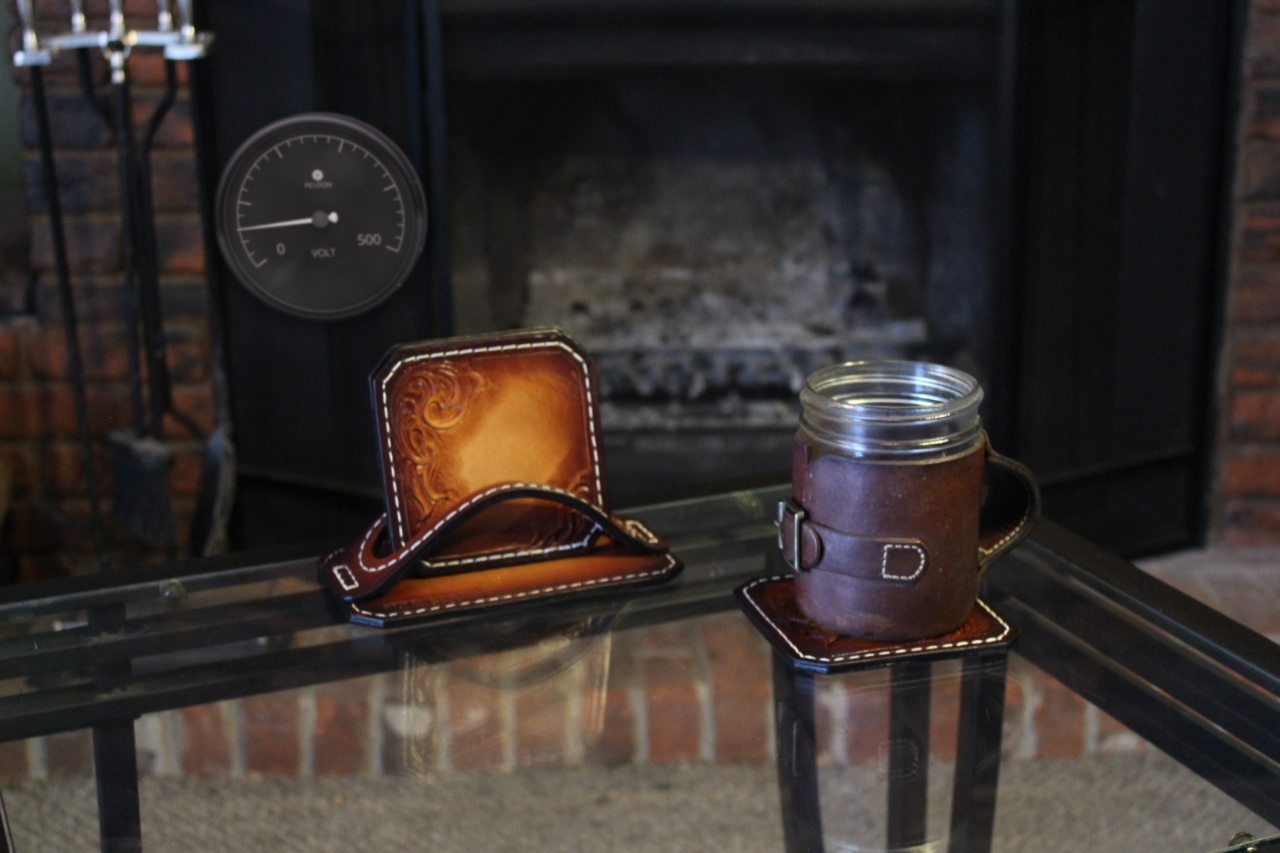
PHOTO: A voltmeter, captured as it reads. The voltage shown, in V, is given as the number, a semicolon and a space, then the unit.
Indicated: 60; V
